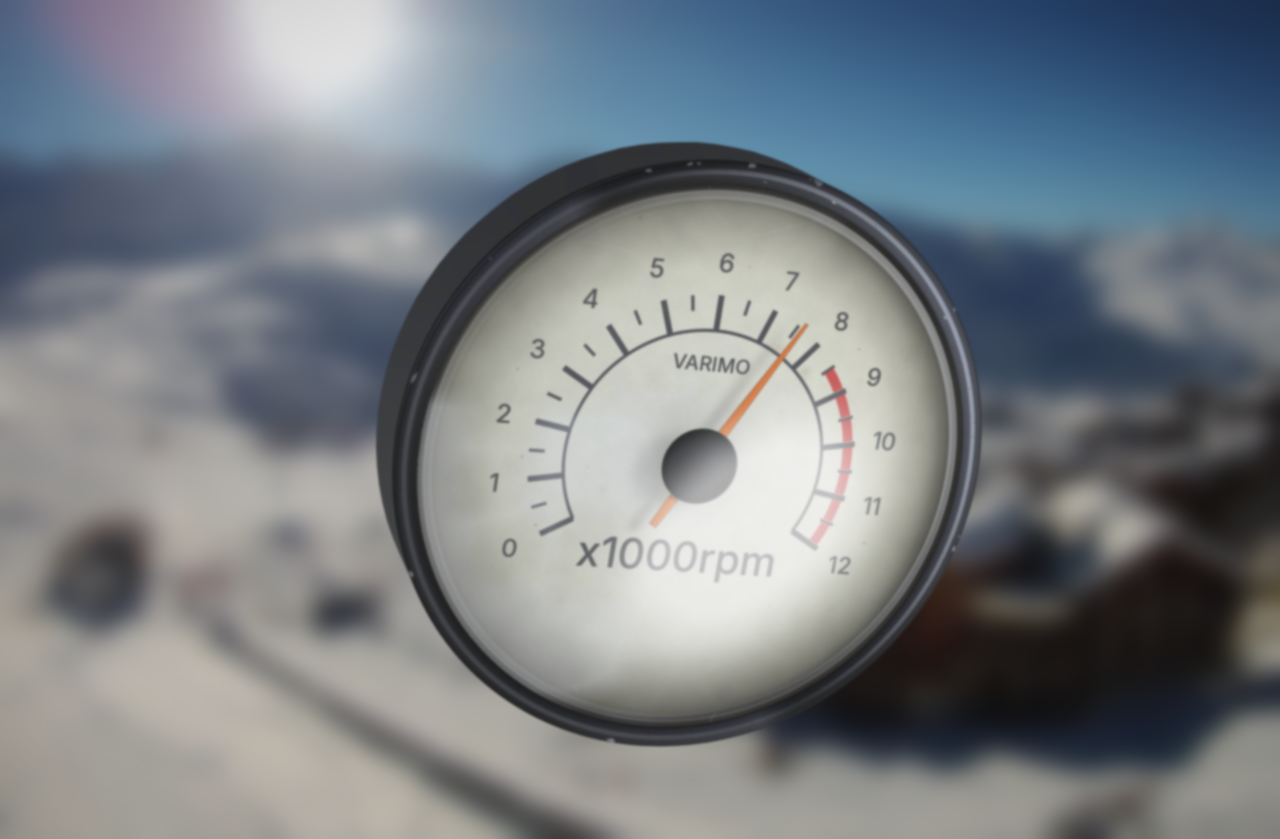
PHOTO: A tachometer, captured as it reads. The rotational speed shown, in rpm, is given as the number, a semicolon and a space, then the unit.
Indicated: 7500; rpm
